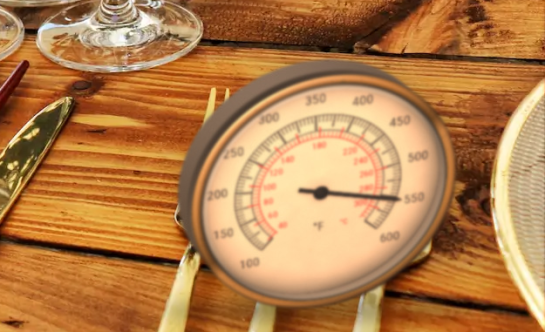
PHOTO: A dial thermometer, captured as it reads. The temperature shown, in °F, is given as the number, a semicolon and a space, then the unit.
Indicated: 550; °F
